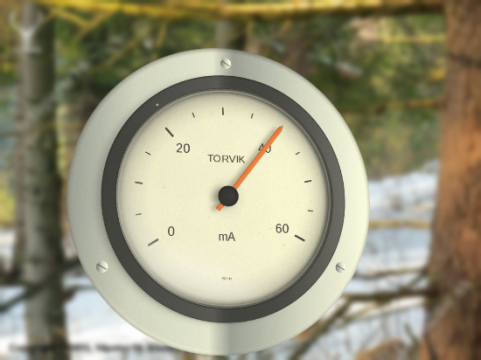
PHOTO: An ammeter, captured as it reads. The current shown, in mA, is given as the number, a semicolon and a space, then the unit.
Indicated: 40; mA
